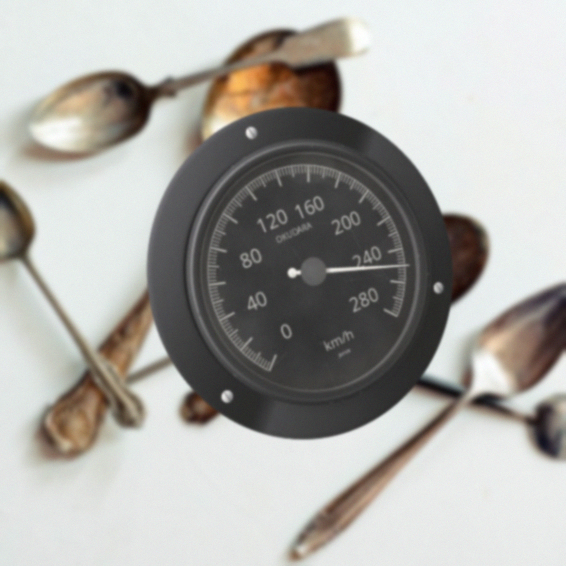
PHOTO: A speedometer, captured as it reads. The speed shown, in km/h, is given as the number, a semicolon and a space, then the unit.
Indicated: 250; km/h
